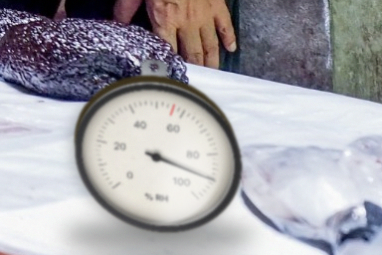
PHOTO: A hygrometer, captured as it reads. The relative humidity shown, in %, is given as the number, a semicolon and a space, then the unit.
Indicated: 90; %
